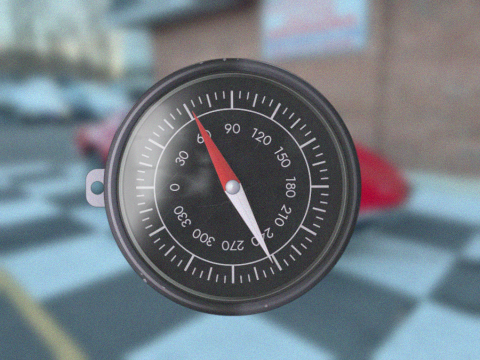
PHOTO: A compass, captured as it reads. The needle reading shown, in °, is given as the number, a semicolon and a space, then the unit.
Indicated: 62.5; °
